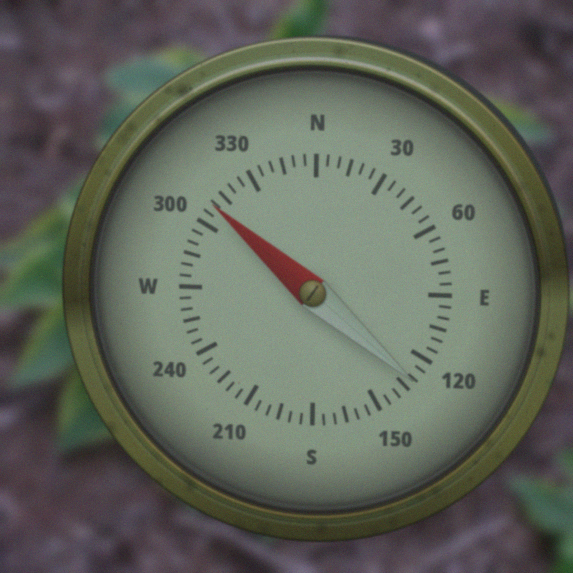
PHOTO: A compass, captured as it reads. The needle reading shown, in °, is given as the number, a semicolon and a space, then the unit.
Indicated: 310; °
